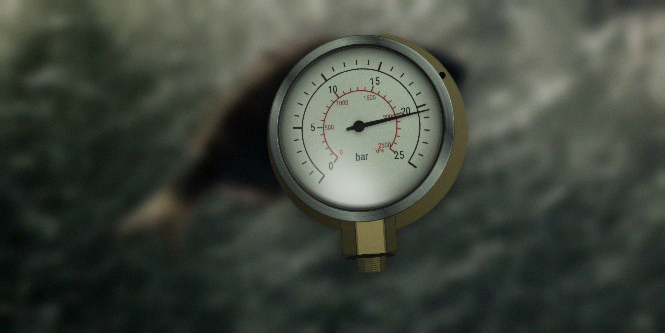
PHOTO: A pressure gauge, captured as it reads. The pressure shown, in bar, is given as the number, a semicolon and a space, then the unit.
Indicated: 20.5; bar
